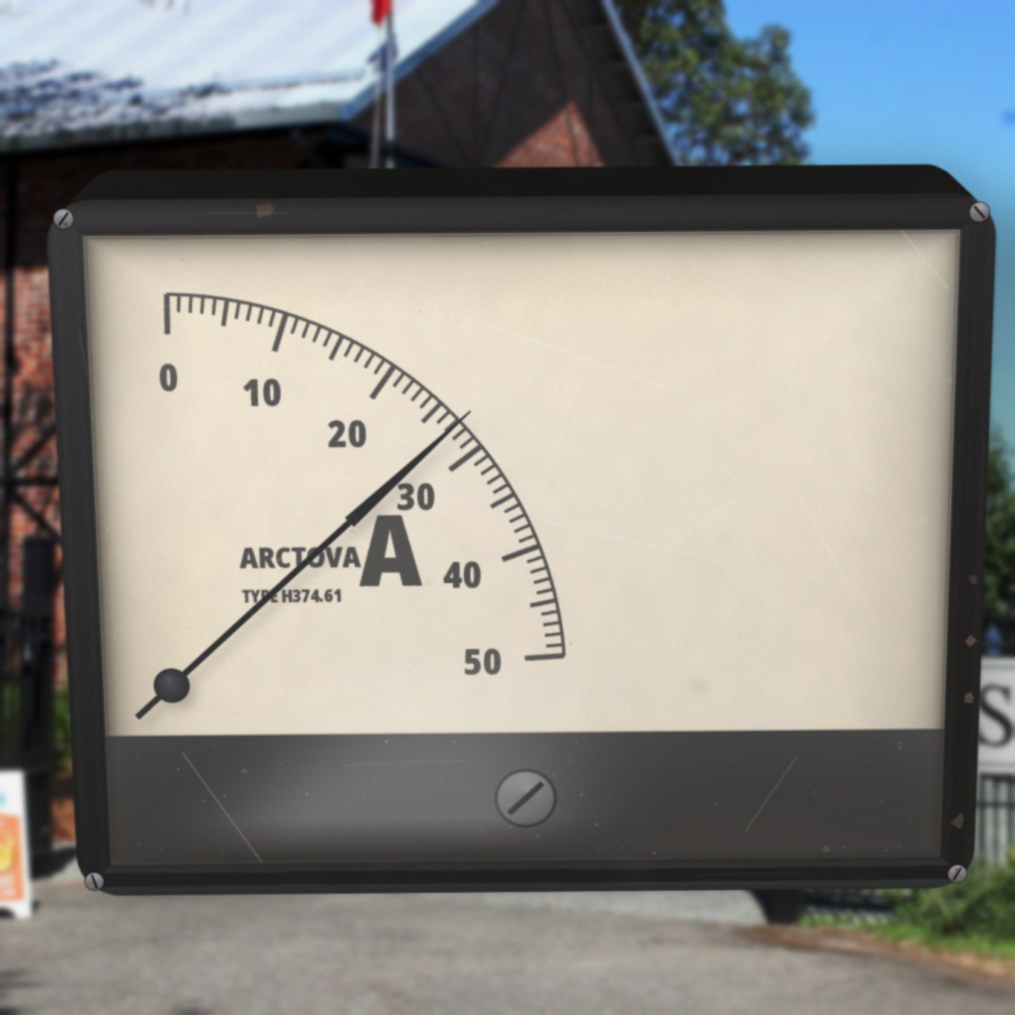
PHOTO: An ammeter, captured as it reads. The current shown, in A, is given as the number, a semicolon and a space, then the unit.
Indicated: 27; A
